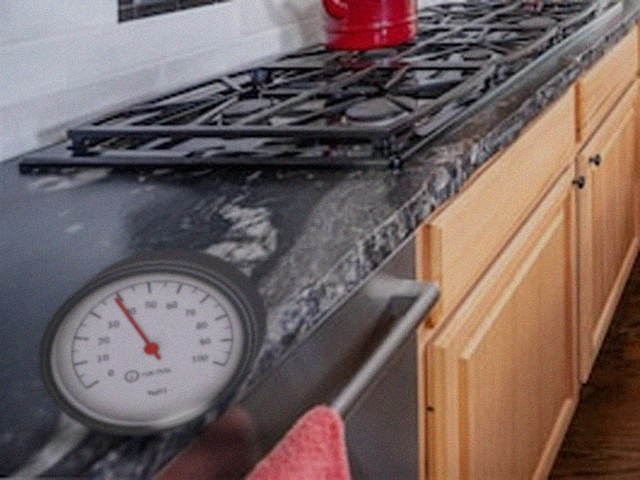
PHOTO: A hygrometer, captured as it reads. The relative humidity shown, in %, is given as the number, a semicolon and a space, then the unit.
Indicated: 40; %
